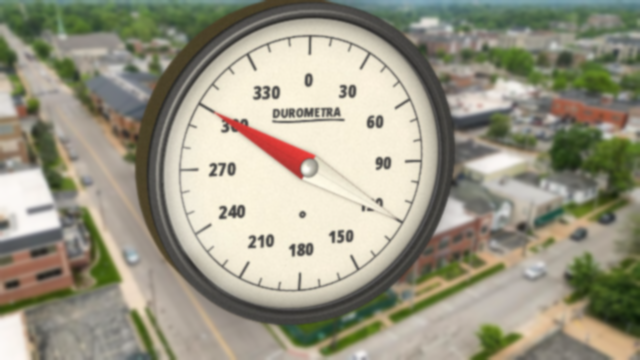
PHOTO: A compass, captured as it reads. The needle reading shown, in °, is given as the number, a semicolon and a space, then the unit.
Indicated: 300; °
